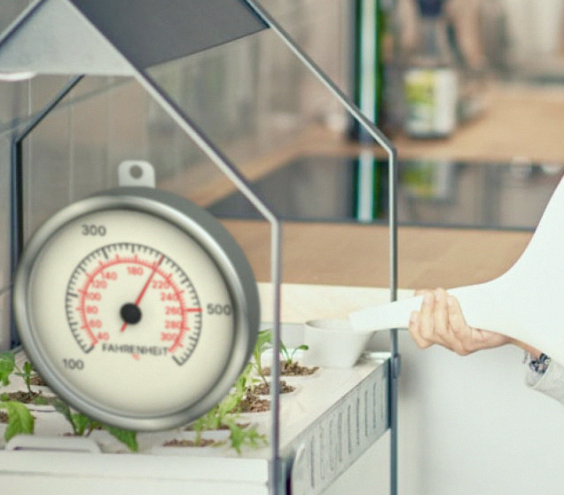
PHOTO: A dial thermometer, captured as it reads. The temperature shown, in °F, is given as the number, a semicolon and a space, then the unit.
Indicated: 400; °F
